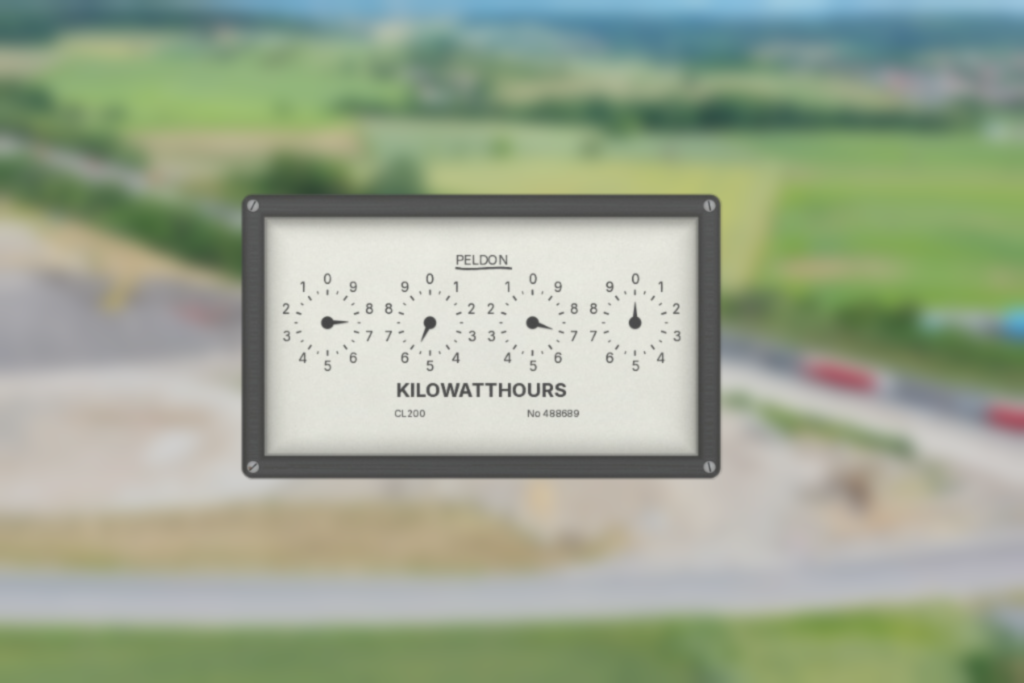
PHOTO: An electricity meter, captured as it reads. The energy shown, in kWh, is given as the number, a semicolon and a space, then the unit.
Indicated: 7570; kWh
